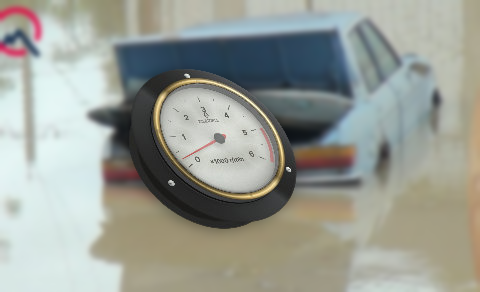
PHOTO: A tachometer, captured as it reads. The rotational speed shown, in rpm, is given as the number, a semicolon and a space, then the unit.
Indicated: 250; rpm
